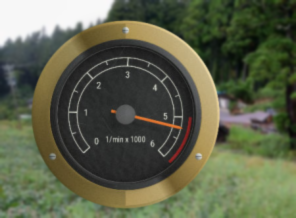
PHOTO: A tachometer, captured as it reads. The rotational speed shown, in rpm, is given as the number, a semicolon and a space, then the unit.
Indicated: 5250; rpm
